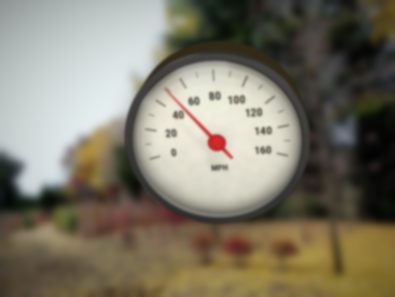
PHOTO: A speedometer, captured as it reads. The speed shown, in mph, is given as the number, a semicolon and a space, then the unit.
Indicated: 50; mph
